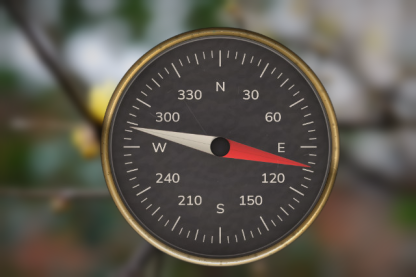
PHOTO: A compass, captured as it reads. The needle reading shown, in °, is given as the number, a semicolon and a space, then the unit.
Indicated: 102.5; °
